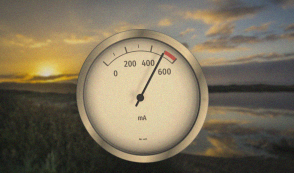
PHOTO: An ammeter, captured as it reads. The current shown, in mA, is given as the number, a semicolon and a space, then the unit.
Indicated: 500; mA
